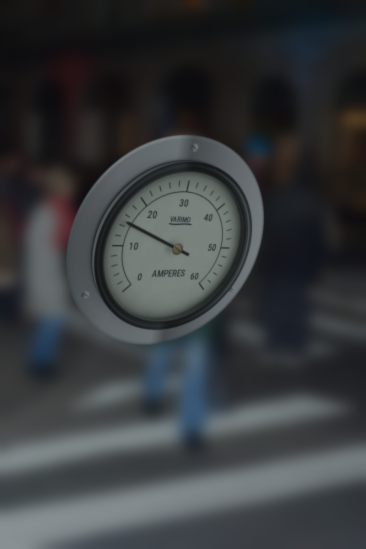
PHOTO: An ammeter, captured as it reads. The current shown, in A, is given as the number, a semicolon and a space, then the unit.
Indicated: 15; A
